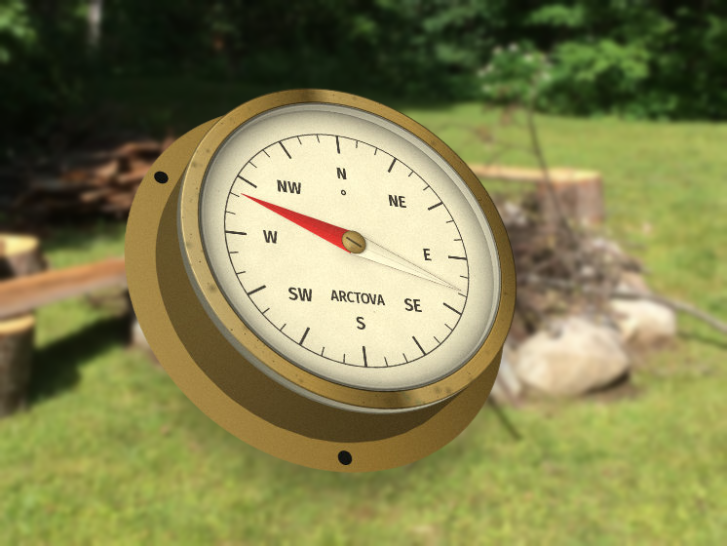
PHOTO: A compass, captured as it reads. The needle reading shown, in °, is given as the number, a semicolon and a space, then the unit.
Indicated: 290; °
